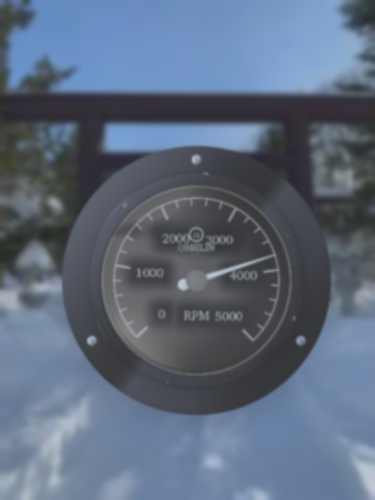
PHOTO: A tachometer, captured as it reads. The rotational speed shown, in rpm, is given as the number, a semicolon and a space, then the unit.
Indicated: 3800; rpm
